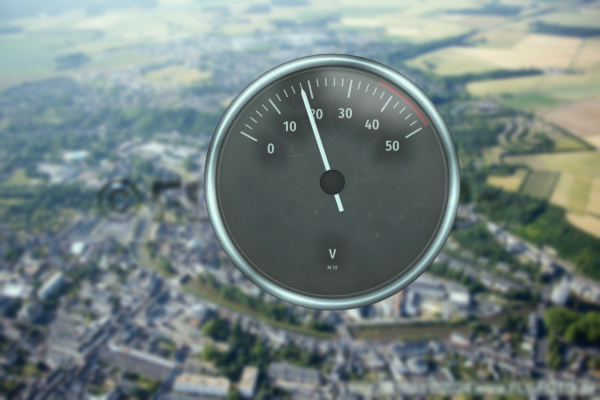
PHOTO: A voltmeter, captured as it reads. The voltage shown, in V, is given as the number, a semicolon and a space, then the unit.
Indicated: 18; V
